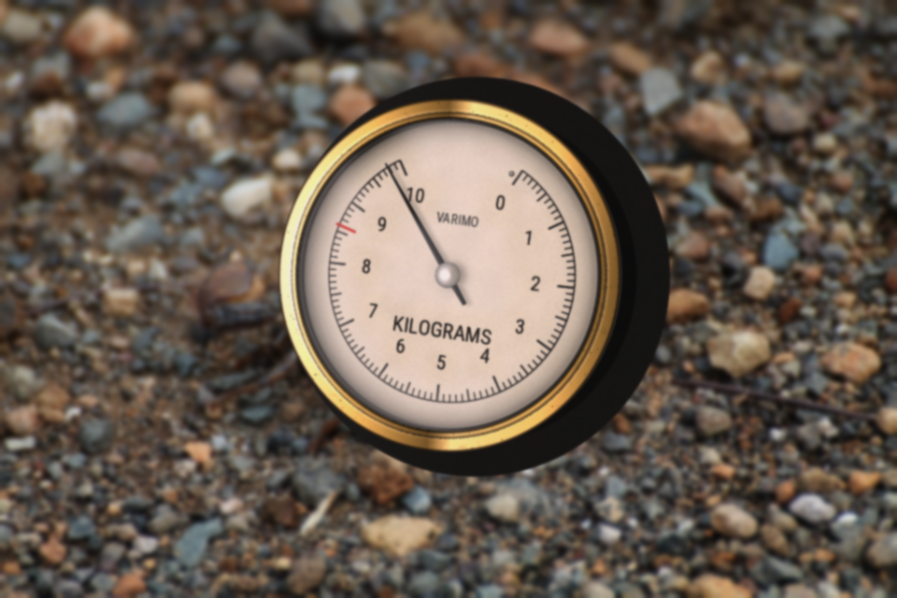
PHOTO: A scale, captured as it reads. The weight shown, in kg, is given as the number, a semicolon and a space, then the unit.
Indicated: 9.8; kg
